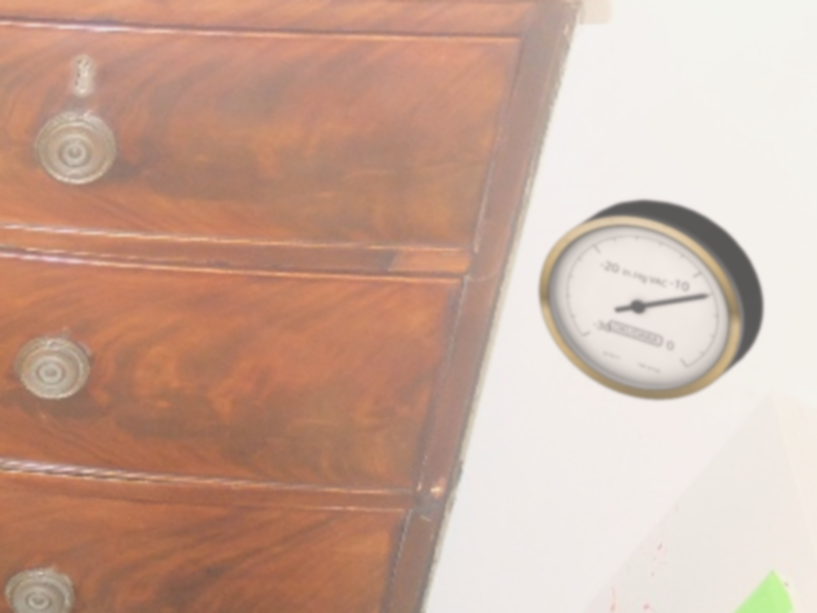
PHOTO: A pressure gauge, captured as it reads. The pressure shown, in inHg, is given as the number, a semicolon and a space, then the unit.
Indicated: -8; inHg
